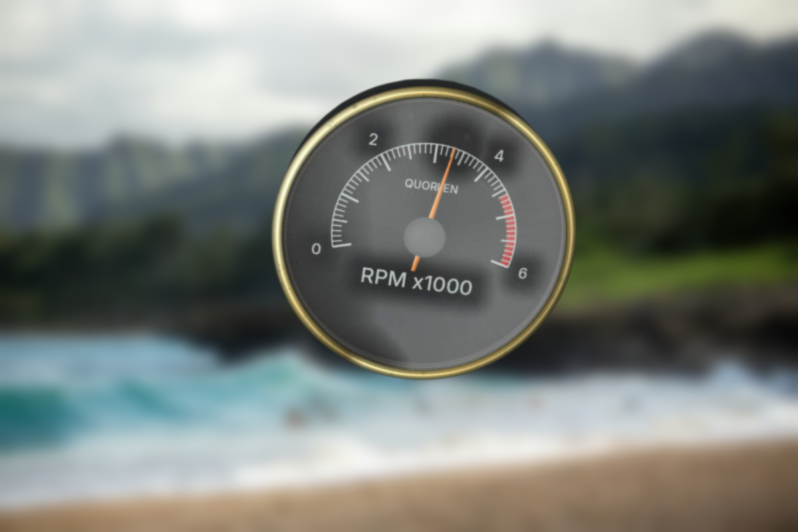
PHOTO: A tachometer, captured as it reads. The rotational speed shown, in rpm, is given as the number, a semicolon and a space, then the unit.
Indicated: 3300; rpm
